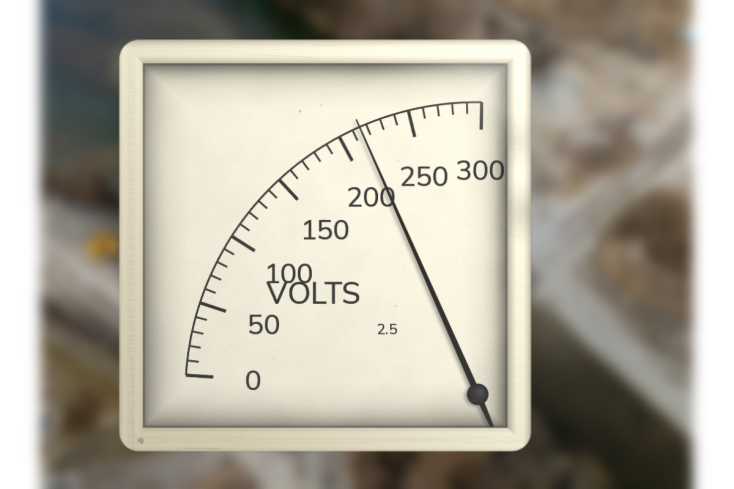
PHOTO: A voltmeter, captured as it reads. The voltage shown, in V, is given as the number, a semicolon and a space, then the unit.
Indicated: 215; V
